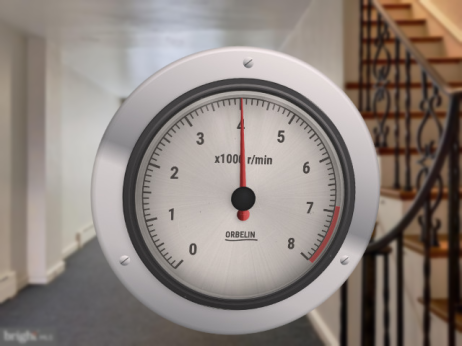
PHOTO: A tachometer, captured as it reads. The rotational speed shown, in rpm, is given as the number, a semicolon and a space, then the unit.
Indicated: 4000; rpm
